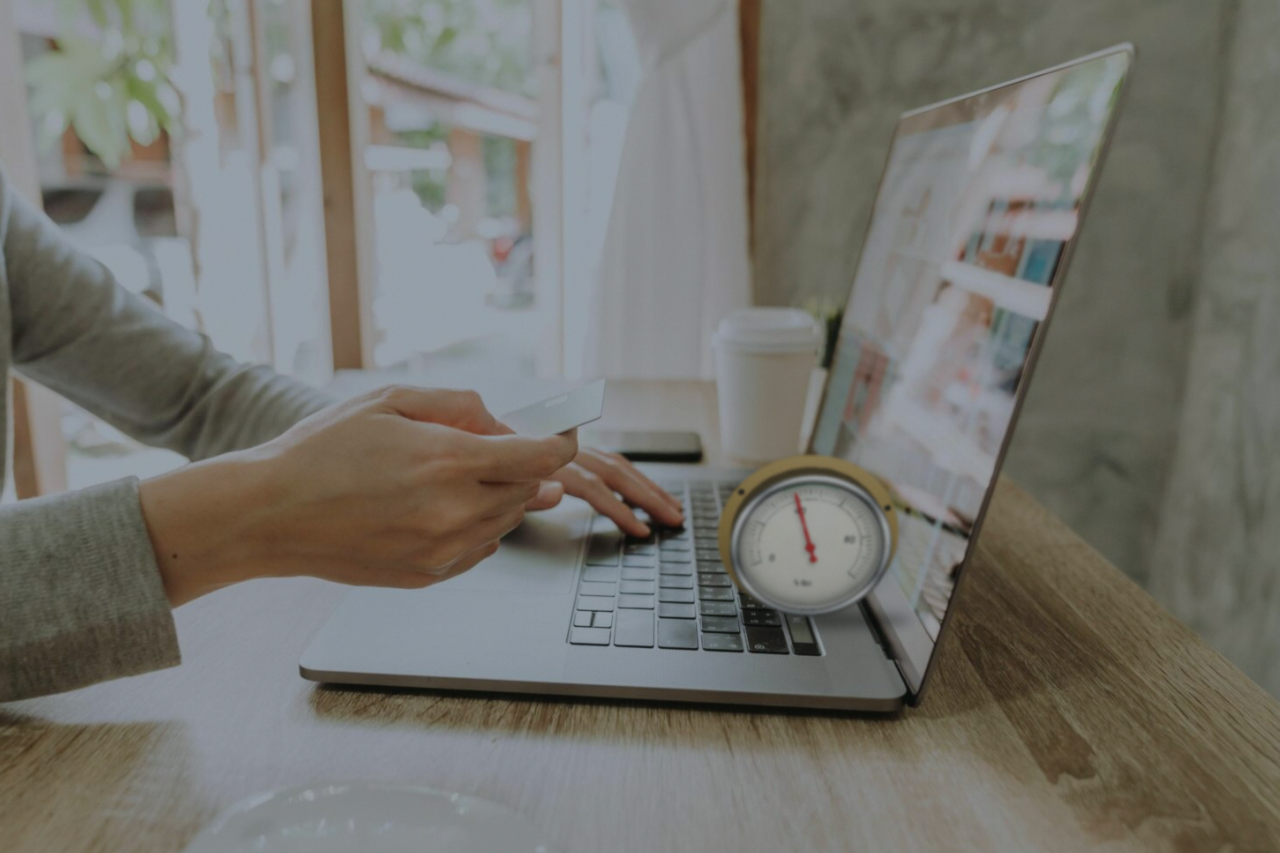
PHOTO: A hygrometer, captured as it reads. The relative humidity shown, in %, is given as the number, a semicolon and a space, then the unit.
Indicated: 40; %
